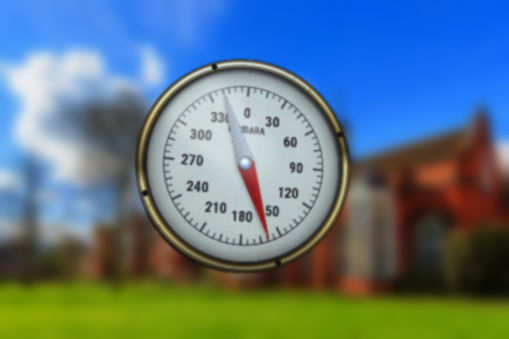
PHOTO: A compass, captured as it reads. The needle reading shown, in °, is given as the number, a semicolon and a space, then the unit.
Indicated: 160; °
